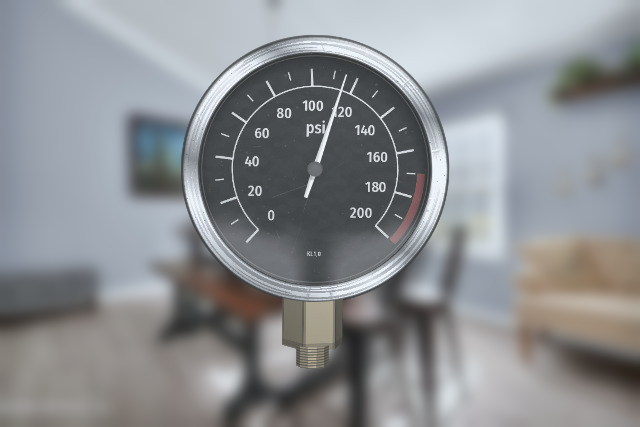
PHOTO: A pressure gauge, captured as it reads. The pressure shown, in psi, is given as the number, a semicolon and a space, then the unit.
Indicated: 115; psi
